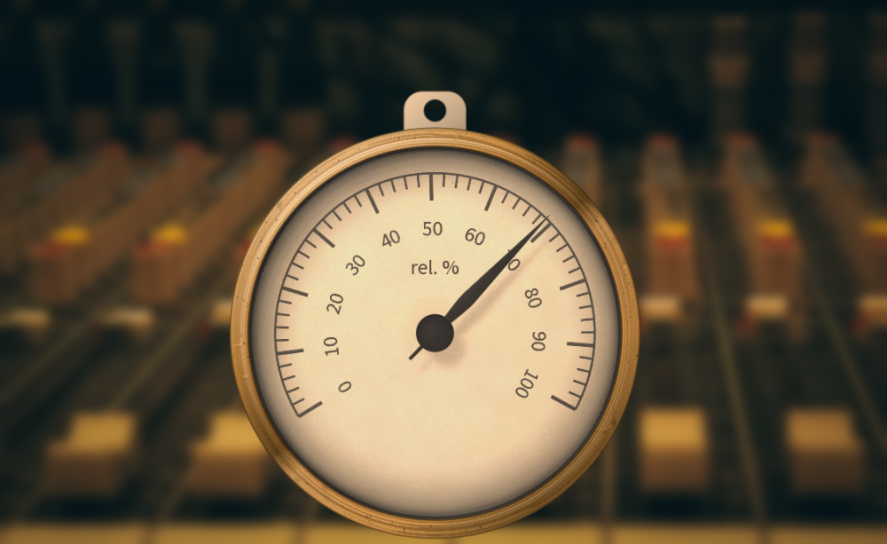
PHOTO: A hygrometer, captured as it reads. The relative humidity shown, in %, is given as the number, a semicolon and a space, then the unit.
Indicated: 69; %
